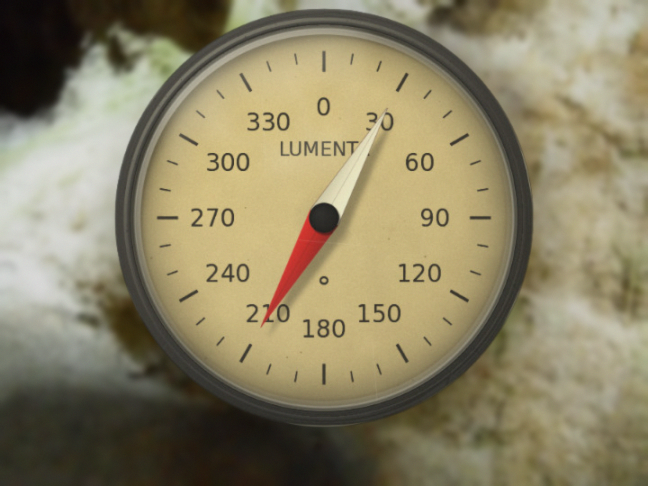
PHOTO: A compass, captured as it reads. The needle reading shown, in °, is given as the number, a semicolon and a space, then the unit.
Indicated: 210; °
